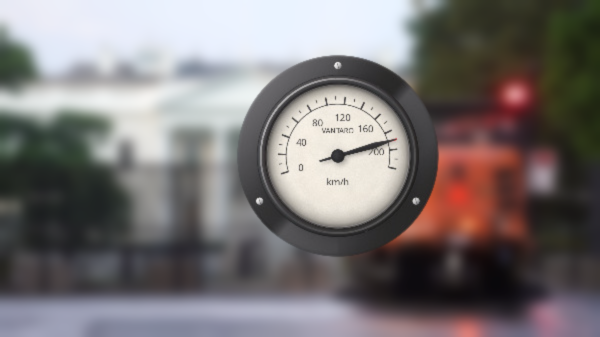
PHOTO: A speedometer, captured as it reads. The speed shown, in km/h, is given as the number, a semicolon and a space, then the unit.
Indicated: 190; km/h
